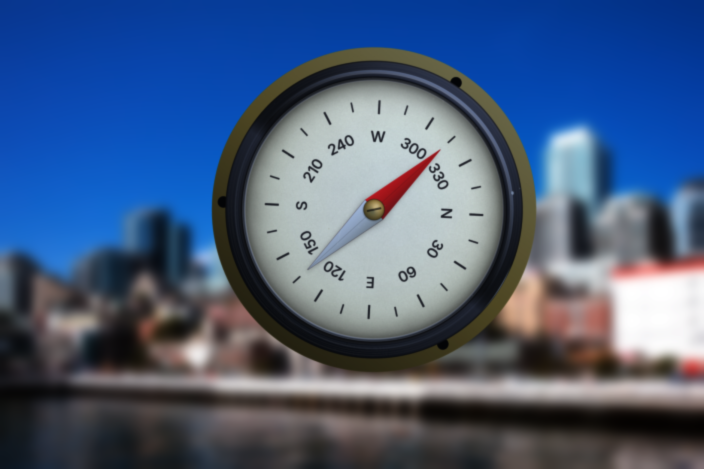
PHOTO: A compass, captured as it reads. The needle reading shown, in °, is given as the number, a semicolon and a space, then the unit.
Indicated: 315; °
